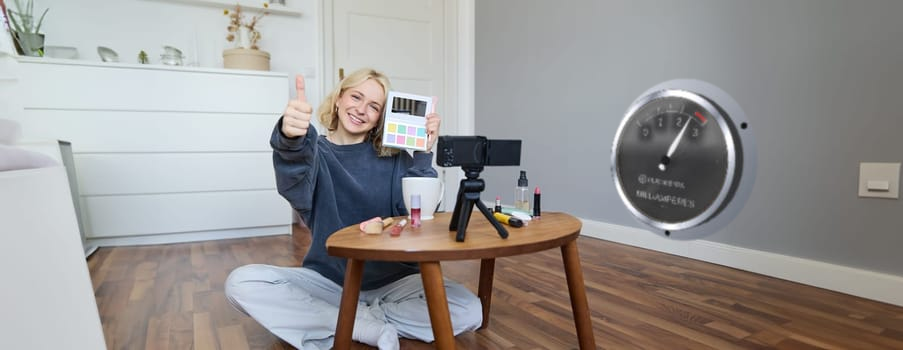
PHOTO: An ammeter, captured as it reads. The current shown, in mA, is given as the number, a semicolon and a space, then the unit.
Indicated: 2.5; mA
